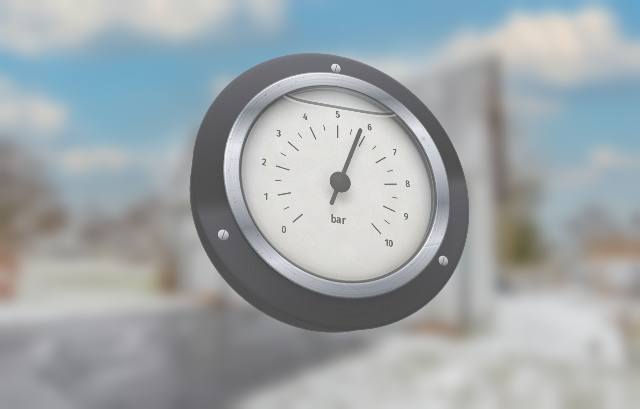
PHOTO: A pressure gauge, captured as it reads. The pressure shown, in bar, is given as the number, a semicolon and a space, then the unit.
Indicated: 5.75; bar
